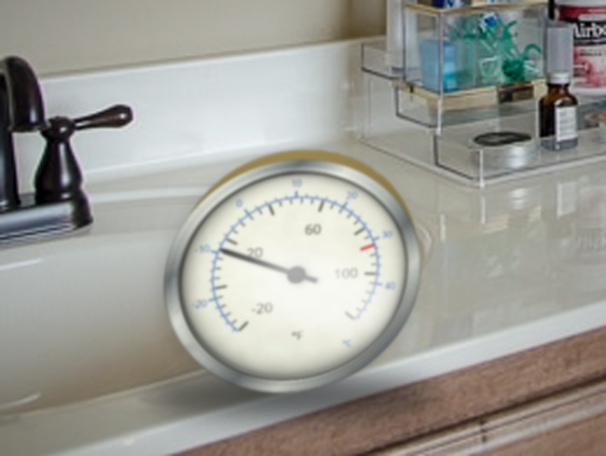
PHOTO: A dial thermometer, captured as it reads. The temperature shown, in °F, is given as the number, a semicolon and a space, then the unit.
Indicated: 16; °F
